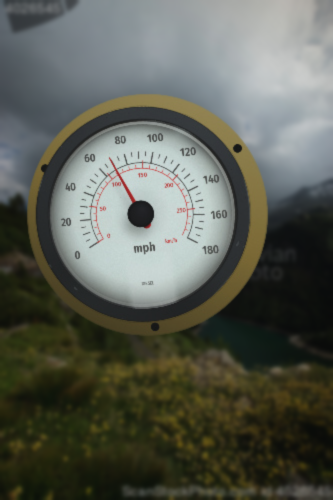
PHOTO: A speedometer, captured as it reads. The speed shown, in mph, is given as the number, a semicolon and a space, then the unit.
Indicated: 70; mph
